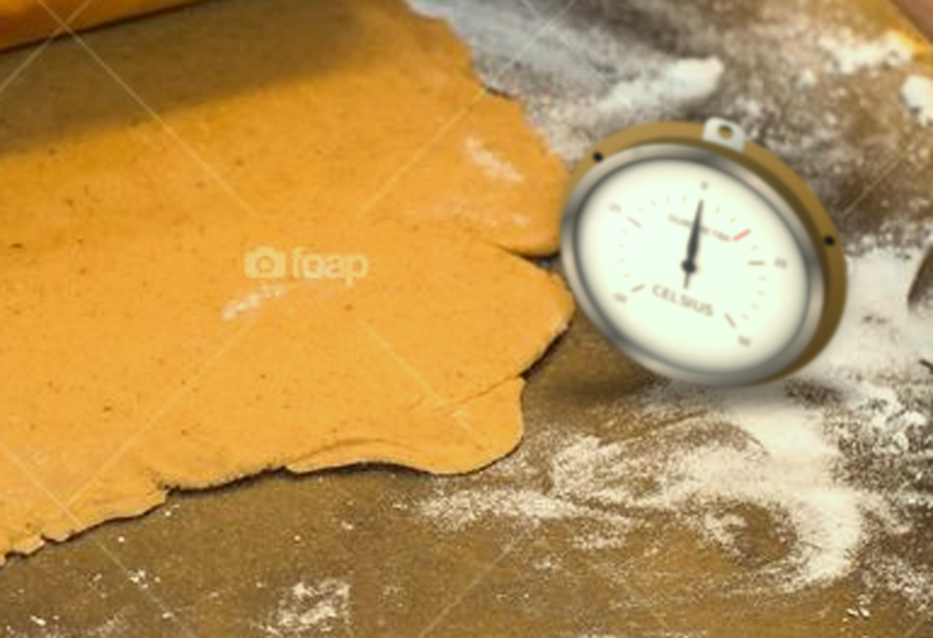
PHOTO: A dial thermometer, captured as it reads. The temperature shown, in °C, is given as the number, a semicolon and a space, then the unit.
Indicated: 0; °C
